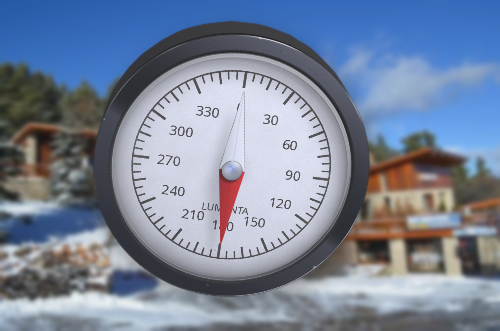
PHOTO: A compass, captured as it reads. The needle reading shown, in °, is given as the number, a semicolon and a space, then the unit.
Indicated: 180; °
